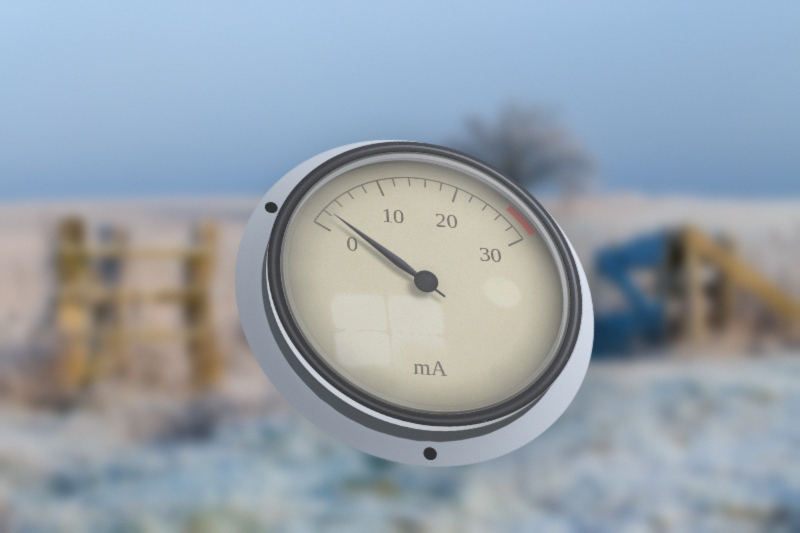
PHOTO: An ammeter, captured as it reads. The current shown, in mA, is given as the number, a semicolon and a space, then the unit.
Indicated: 2; mA
